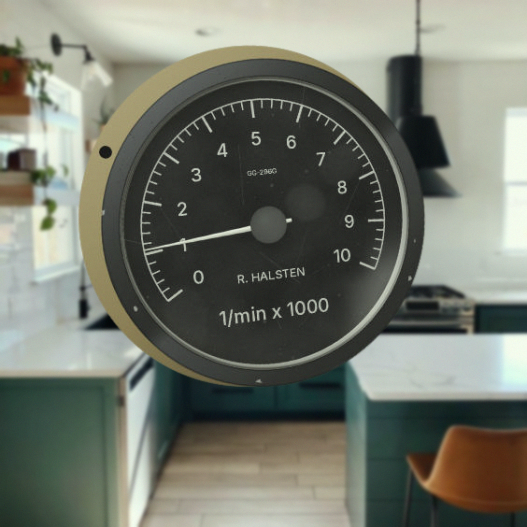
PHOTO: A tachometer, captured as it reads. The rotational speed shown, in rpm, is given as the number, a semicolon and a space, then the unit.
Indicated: 1100; rpm
